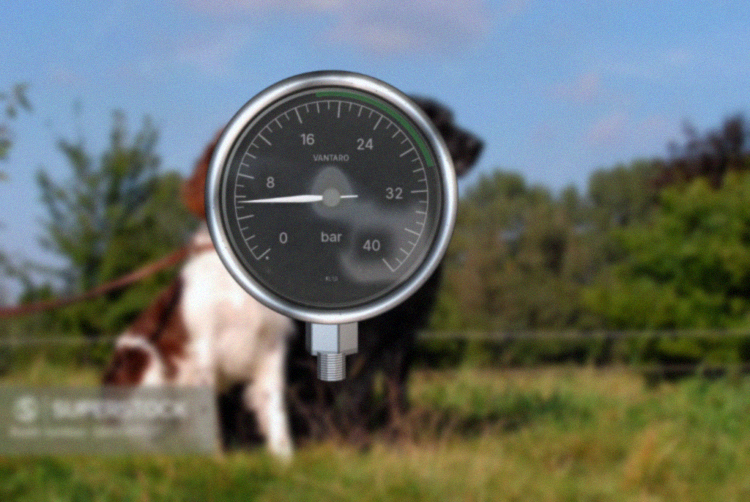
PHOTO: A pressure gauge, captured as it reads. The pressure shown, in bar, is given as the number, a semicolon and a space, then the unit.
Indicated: 5.5; bar
